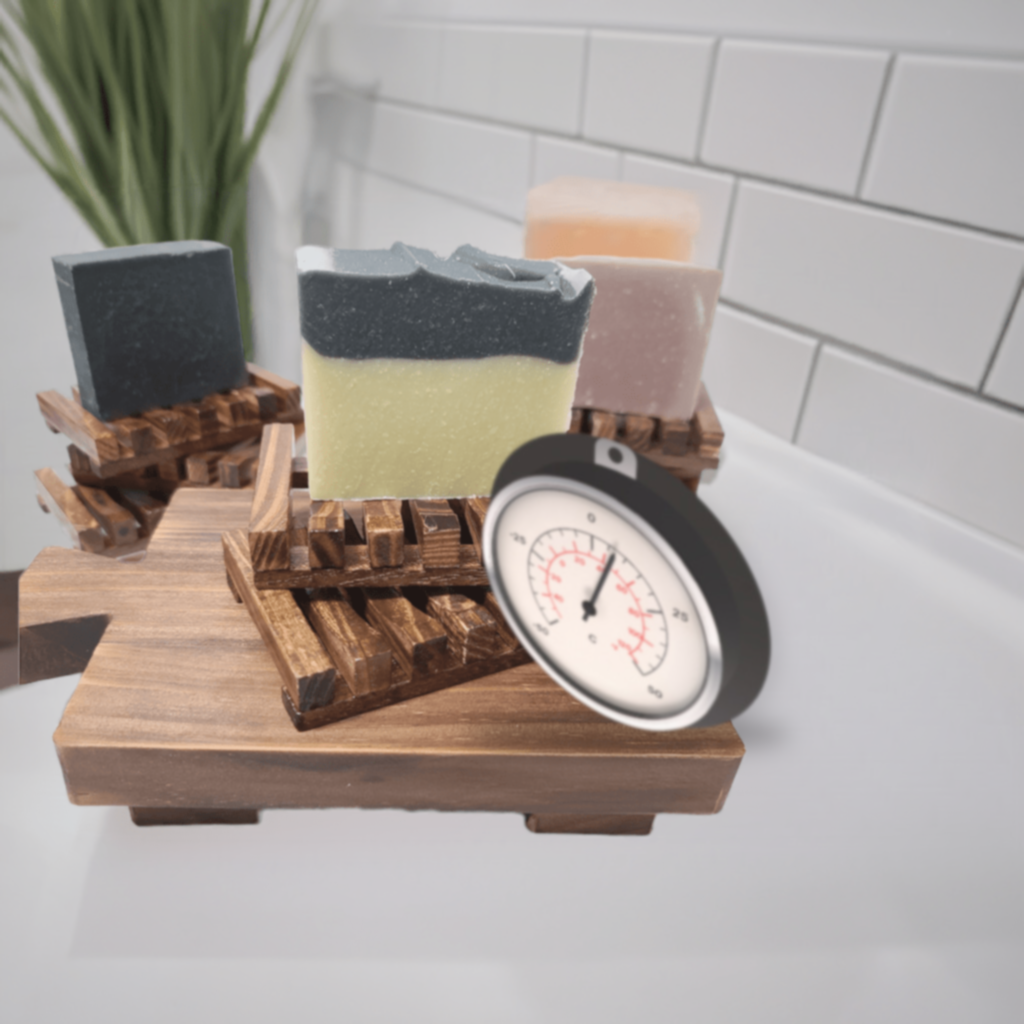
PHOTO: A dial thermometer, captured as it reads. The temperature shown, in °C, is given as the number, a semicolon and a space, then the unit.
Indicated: 7.5; °C
